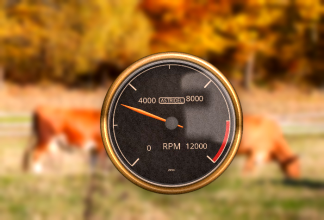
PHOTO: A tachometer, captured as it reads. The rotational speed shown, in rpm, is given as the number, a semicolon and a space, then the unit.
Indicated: 3000; rpm
